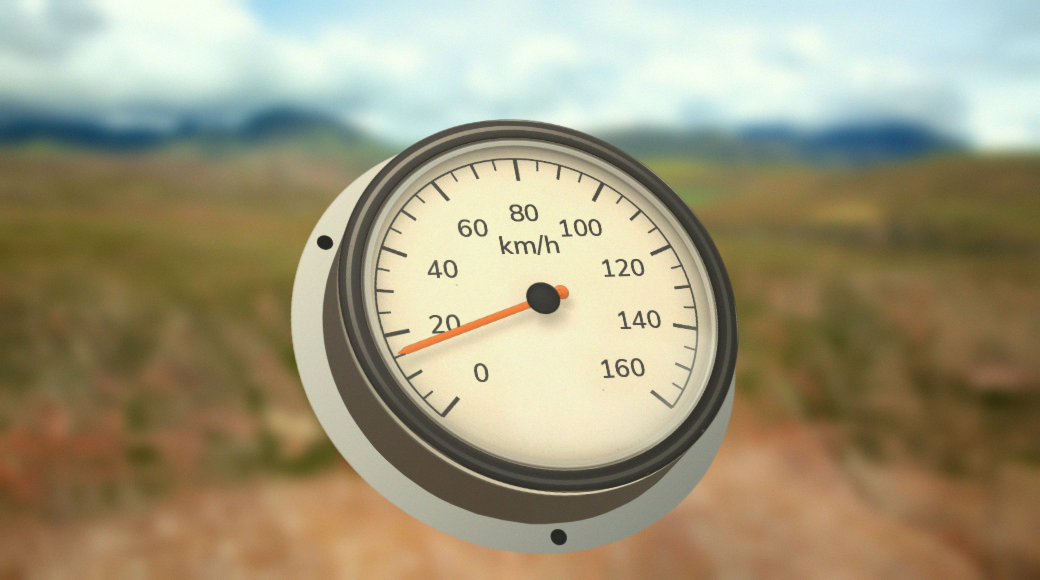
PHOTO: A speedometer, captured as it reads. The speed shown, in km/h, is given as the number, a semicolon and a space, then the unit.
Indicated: 15; km/h
